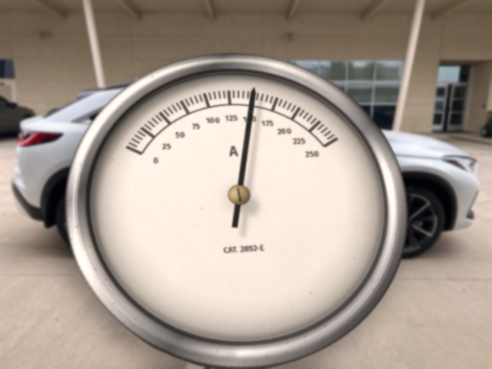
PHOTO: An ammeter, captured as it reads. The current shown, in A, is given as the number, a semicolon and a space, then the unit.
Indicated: 150; A
